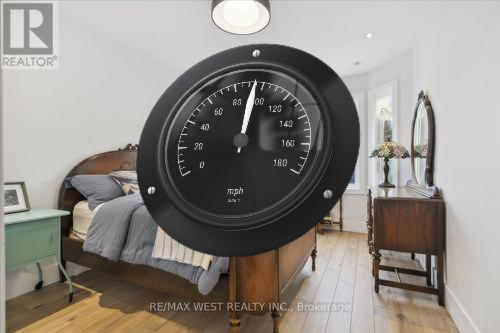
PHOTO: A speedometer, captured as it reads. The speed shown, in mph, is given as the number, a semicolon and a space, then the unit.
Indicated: 95; mph
